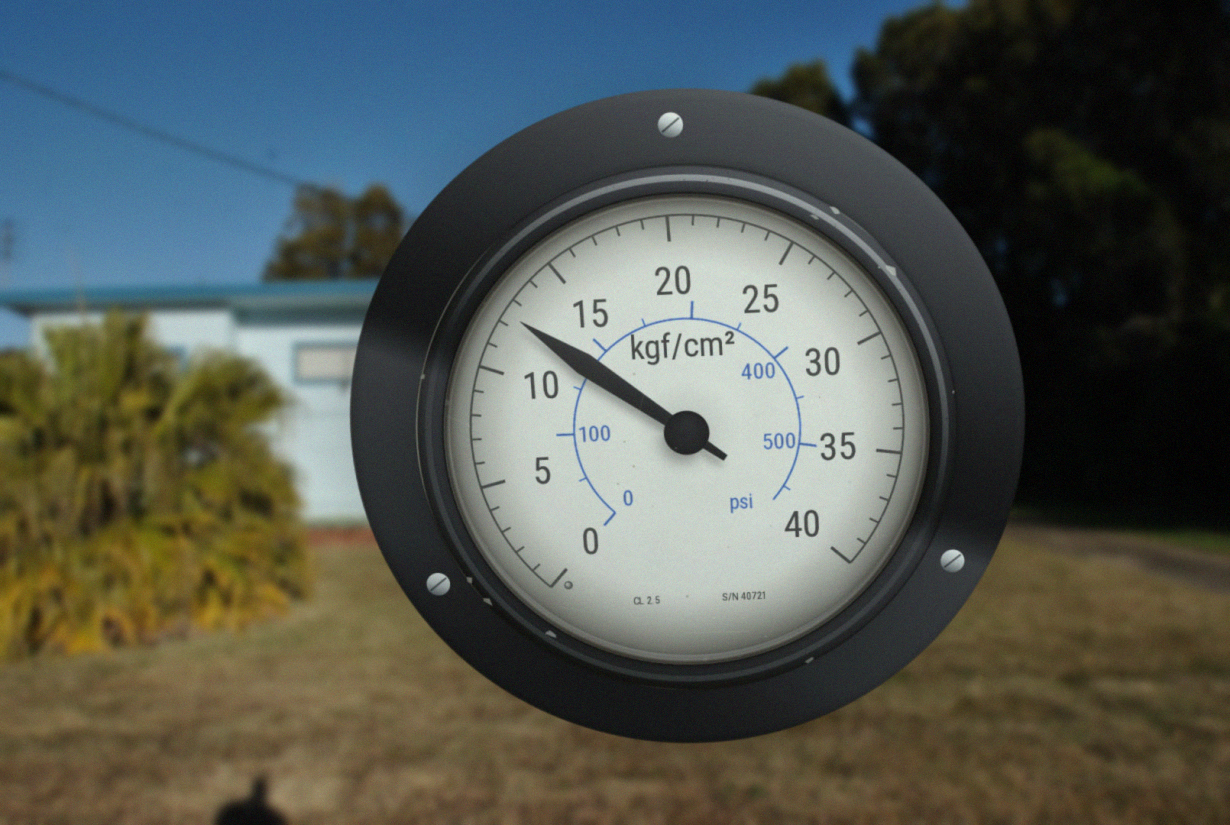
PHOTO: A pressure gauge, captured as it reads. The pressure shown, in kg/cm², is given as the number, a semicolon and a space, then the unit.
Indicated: 12.5; kg/cm²
